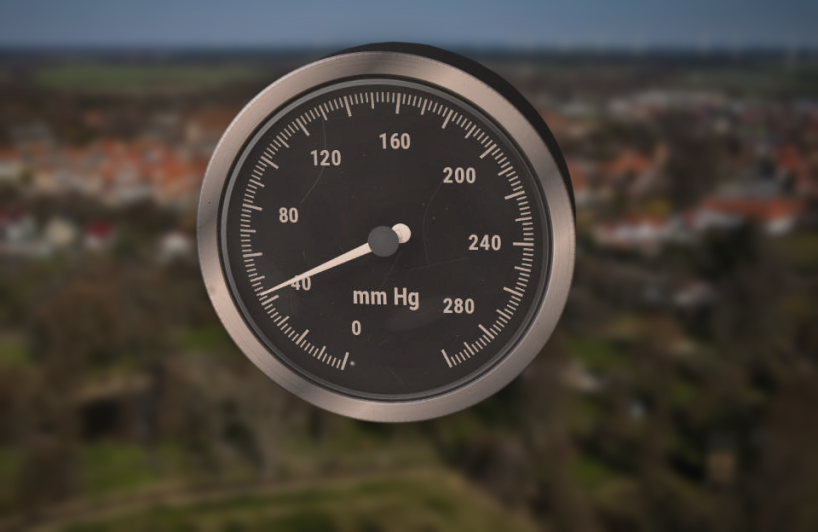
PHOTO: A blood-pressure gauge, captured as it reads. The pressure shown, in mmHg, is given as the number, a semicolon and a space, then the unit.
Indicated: 44; mmHg
